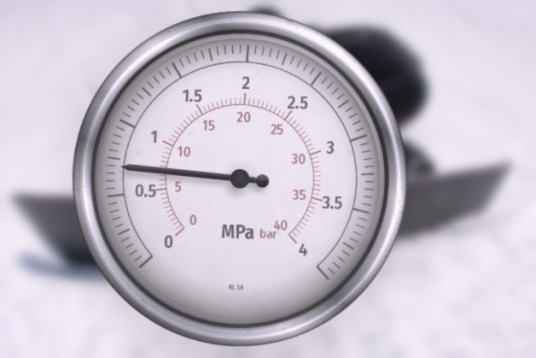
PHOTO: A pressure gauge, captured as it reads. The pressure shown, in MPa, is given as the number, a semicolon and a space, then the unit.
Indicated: 0.7; MPa
